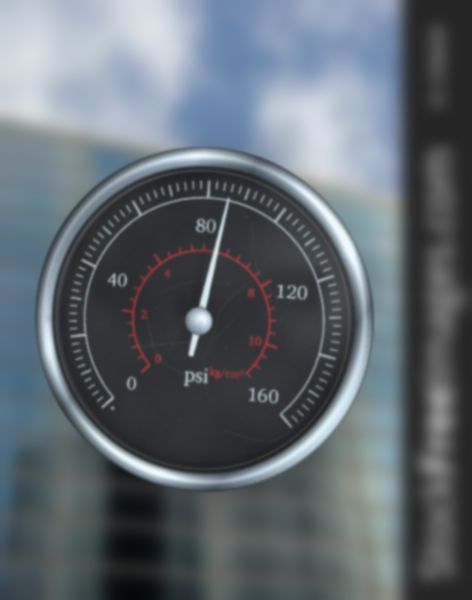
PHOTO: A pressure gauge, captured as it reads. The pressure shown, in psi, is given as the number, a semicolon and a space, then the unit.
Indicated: 86; psi
